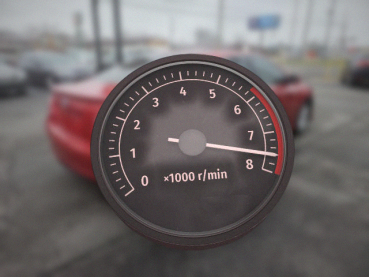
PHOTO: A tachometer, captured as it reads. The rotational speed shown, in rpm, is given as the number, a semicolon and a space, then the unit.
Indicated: 7600; rpm
